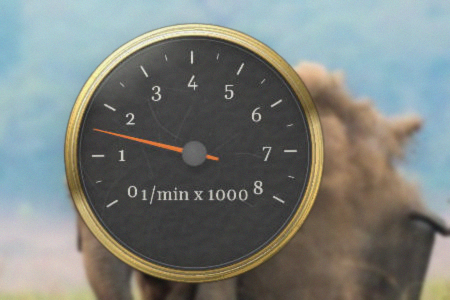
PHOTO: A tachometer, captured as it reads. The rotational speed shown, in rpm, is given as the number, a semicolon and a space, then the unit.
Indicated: 1500; rpm
